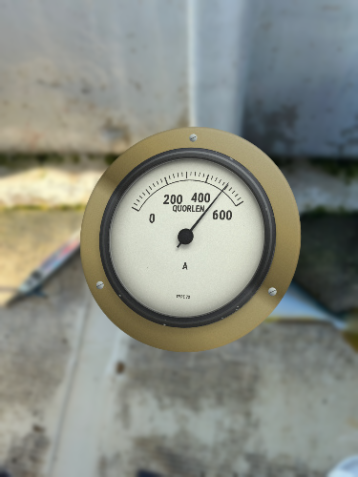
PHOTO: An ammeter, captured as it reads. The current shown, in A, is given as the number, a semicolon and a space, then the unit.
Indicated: 500; A
